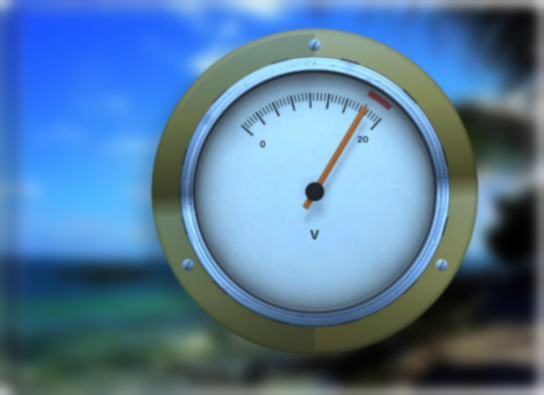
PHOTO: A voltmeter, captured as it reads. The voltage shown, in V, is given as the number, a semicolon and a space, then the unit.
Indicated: 17.5; V
